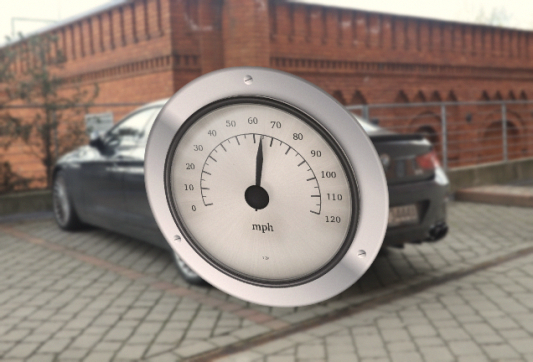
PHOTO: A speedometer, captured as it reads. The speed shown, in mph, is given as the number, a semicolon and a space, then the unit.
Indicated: 65; mph
